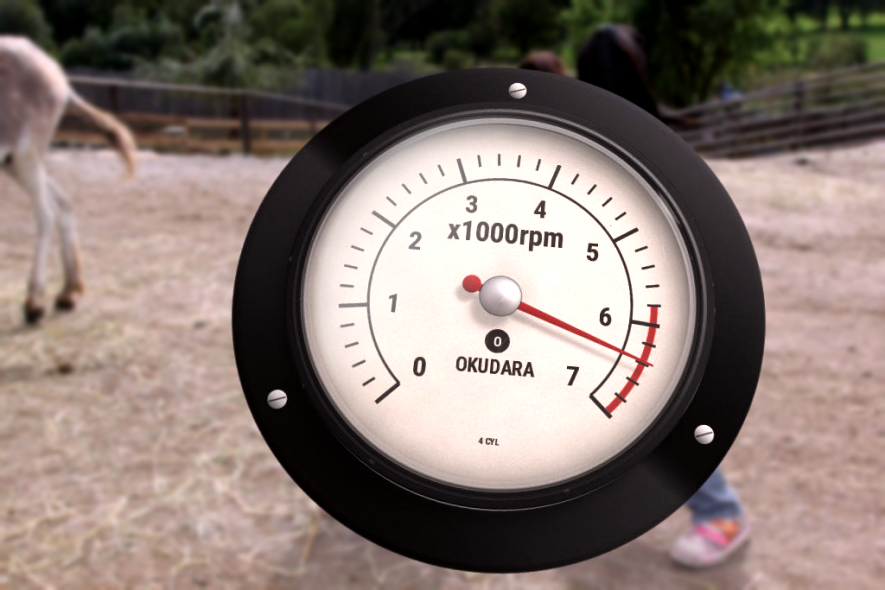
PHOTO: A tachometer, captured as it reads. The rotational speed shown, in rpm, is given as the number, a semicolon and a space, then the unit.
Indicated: 6400; rpm
